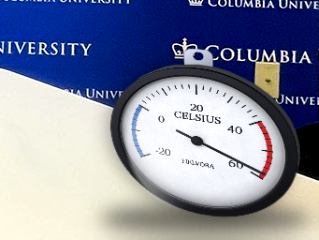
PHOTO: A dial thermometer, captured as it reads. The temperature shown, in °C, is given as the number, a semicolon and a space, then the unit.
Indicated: 58; °C
